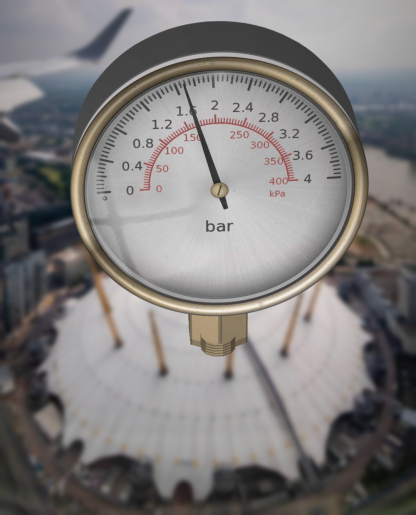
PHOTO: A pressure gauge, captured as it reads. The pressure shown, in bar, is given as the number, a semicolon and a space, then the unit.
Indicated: 1.7; bar
